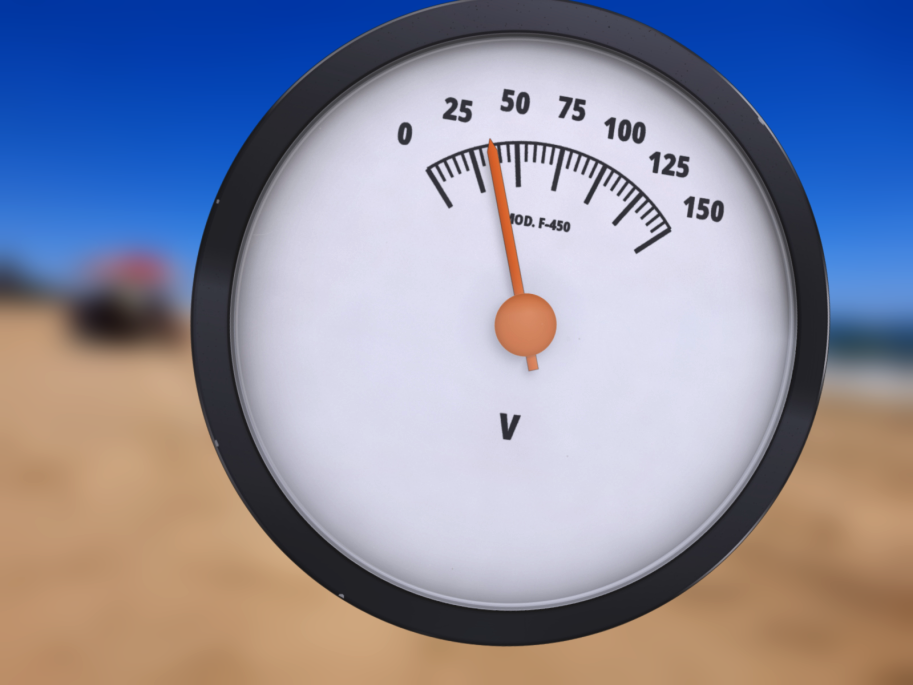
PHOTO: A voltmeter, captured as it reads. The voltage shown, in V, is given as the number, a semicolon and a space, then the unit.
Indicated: 35; V
